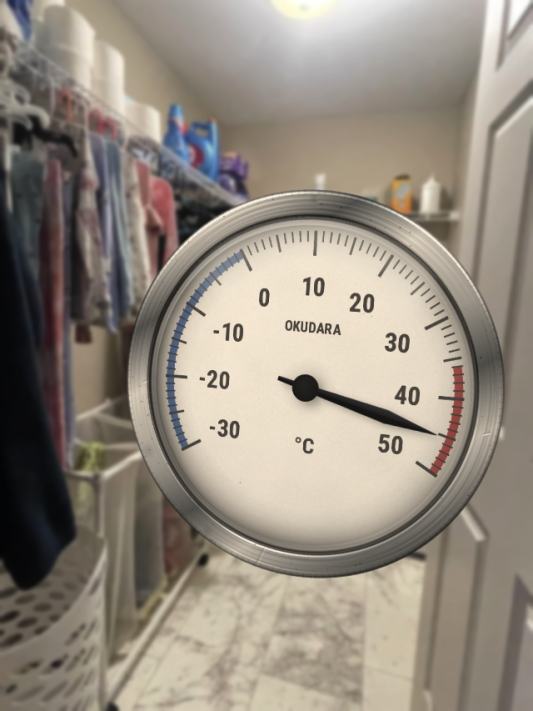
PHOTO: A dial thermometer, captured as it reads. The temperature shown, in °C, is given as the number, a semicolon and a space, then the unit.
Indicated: 45; °C
